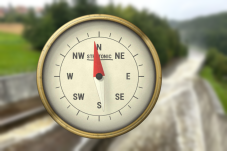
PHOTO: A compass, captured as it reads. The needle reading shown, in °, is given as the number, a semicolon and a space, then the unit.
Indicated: 352.5; °
